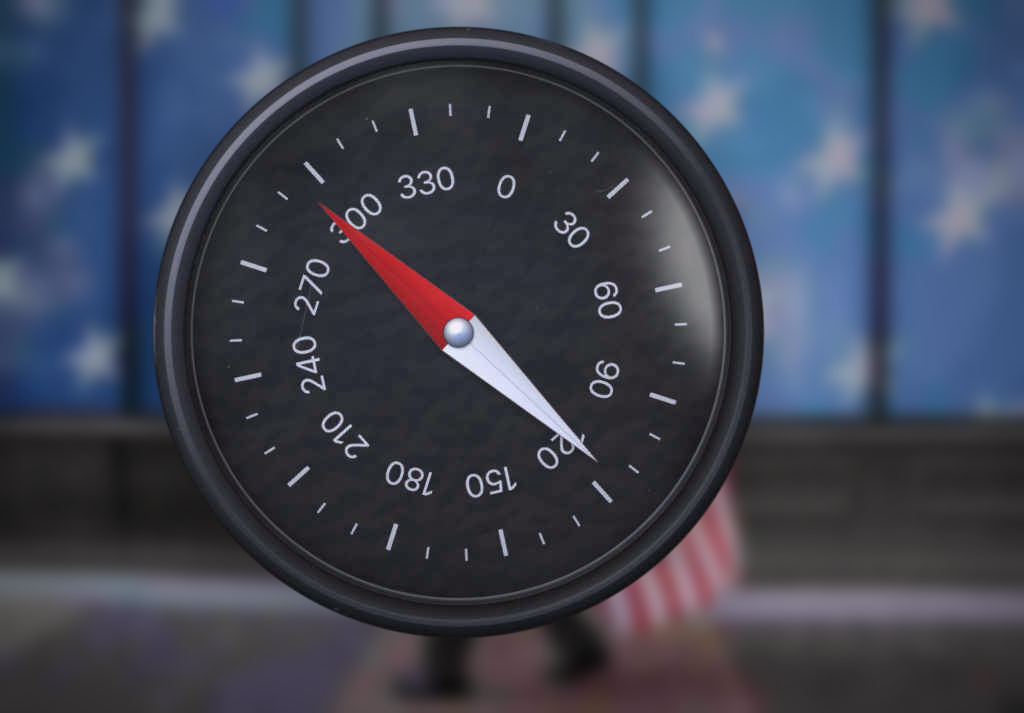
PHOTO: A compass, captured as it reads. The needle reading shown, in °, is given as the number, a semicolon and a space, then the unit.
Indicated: 295; °
